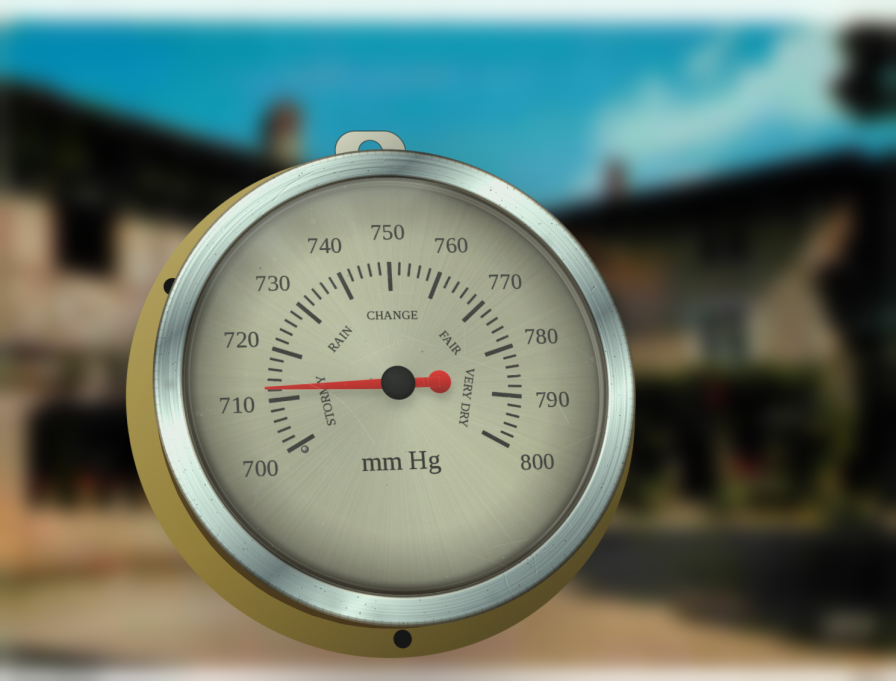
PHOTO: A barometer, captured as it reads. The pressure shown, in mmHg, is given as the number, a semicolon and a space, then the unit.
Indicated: 712; mmHg
